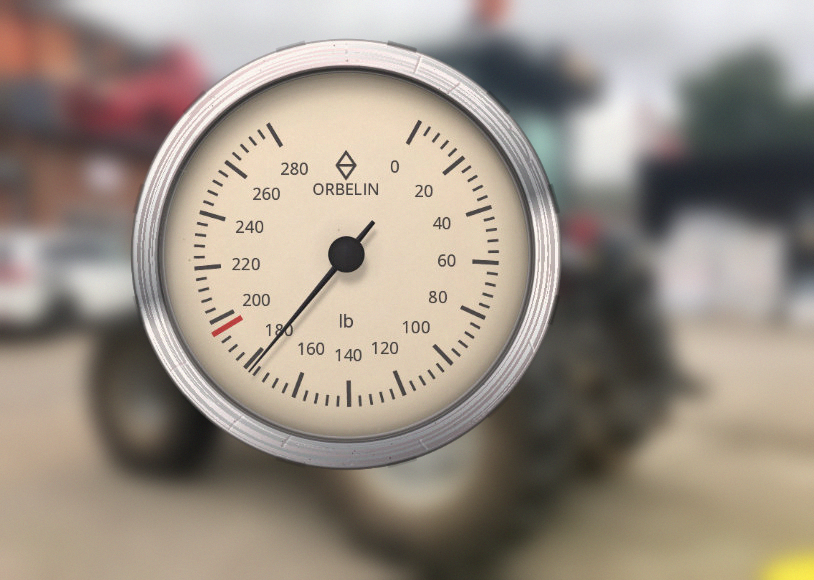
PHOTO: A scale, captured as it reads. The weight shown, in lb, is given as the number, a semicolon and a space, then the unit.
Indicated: 178; lb
